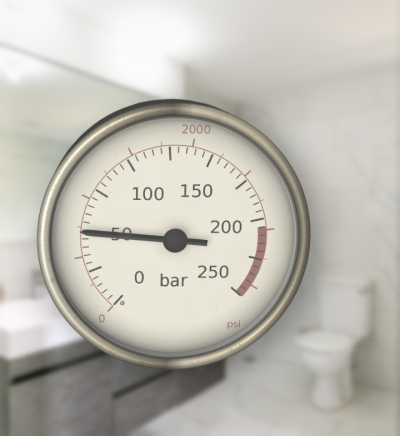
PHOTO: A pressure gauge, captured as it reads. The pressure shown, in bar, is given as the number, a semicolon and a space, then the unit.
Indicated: 50; bar
